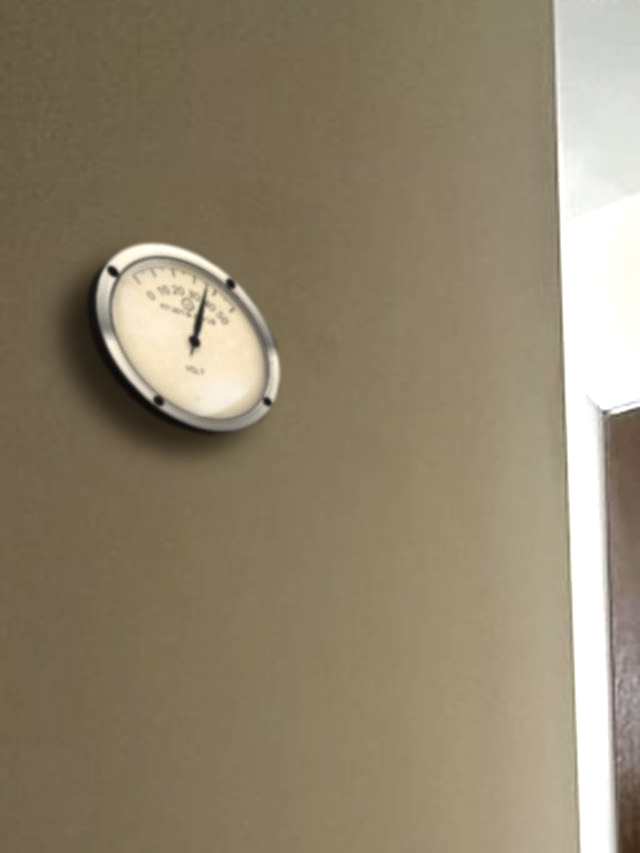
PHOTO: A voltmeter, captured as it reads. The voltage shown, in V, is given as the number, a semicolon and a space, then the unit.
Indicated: 35; V
